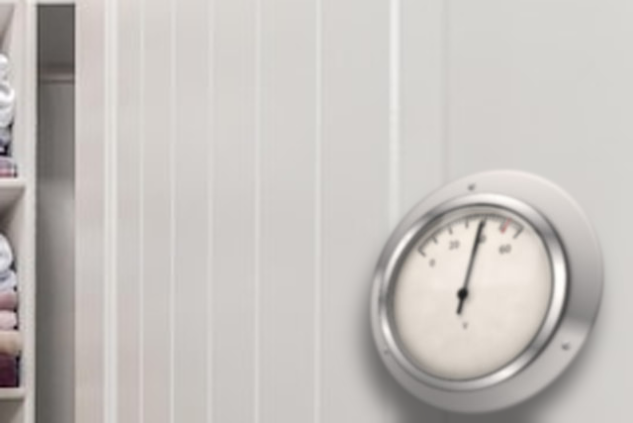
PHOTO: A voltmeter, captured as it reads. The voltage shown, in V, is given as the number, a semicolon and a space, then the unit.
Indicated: 40; V
